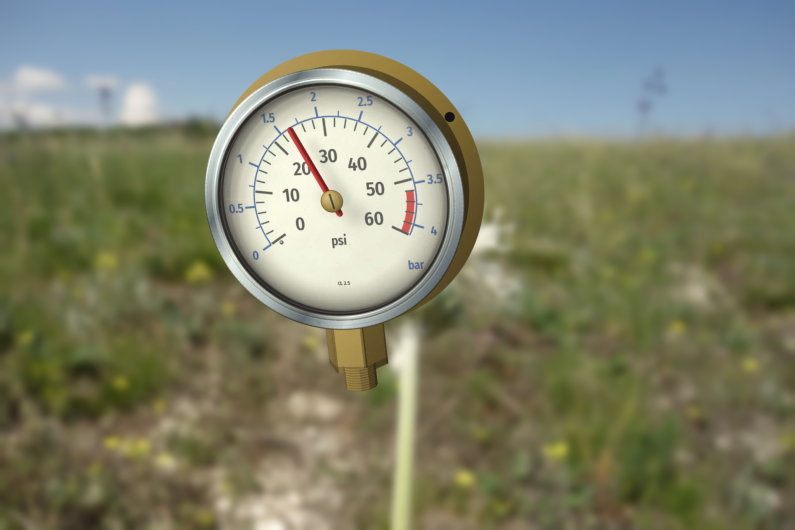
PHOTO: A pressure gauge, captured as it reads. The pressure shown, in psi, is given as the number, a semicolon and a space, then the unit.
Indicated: 24; psi
